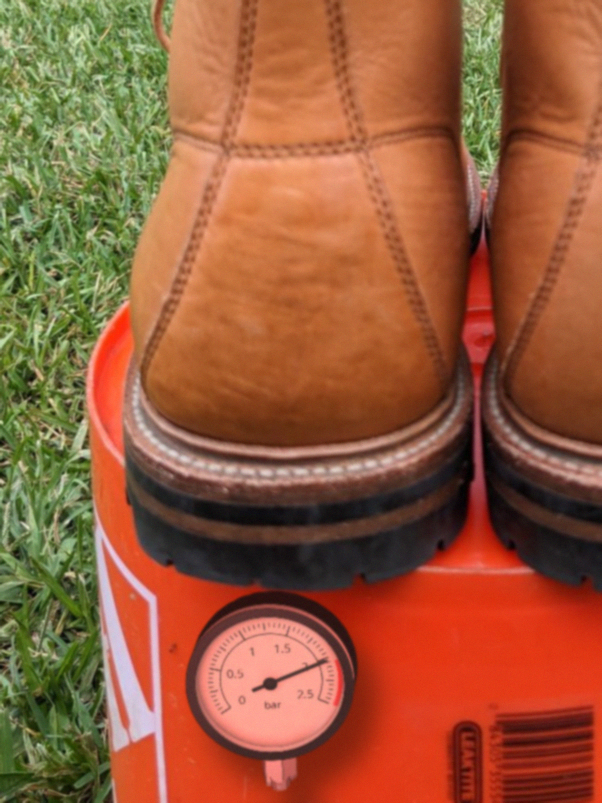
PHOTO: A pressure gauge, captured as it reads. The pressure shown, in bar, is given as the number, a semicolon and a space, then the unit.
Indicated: 2; bar
